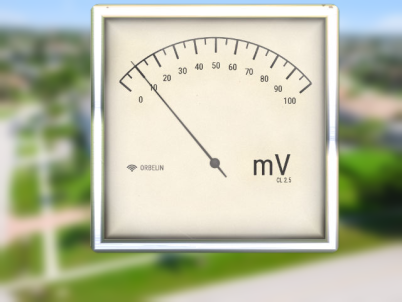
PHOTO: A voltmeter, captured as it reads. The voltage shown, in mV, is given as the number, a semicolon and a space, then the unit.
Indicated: 10; mV
